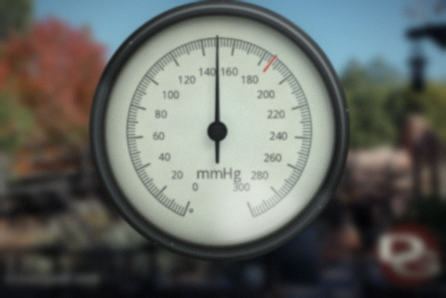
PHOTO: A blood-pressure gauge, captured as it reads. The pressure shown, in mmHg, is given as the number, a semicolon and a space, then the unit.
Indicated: 150; mmHg
